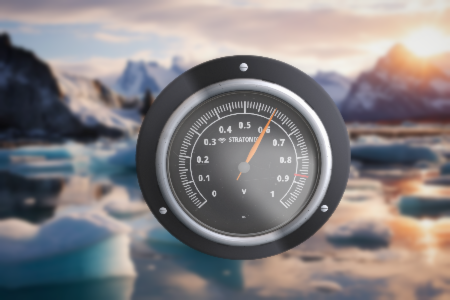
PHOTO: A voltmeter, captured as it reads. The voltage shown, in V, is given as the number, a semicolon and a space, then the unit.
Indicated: 0.6; V
